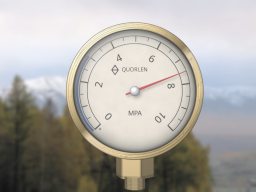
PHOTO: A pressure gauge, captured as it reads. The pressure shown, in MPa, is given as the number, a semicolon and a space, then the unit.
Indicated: 7.5; MPa
